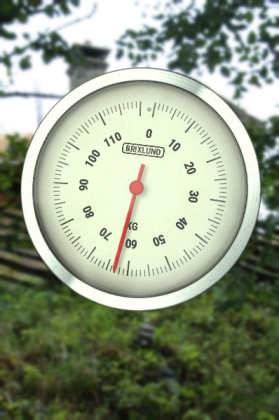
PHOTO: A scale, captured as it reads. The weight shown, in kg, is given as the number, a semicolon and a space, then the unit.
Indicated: 63; kg
